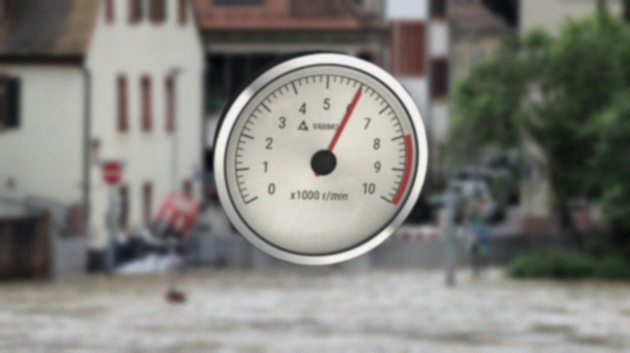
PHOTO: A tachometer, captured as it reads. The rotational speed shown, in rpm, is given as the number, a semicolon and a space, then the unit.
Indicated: 6000; rpm
